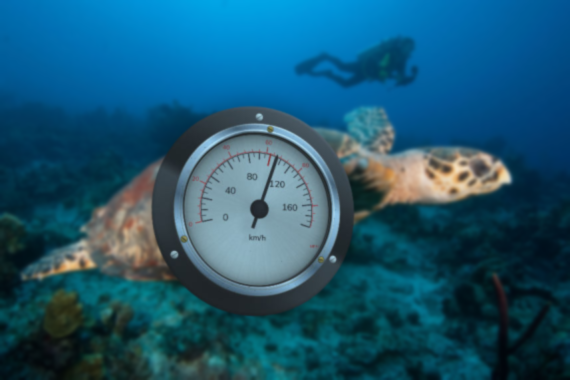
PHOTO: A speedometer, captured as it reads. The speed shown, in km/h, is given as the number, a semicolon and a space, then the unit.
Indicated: 105; km/h
